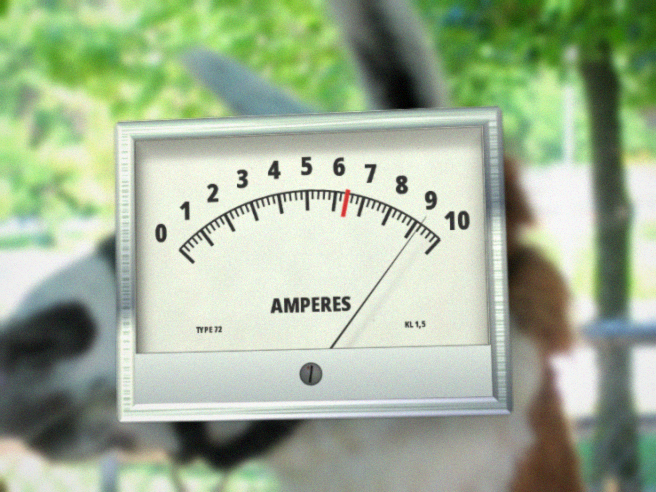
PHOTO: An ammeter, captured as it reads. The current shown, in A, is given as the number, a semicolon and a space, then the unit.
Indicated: 9.2; A
